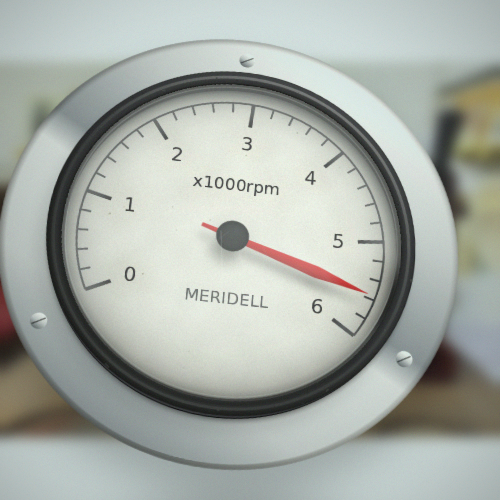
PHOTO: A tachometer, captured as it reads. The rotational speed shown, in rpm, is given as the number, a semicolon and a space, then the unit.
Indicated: 5600; rpm
